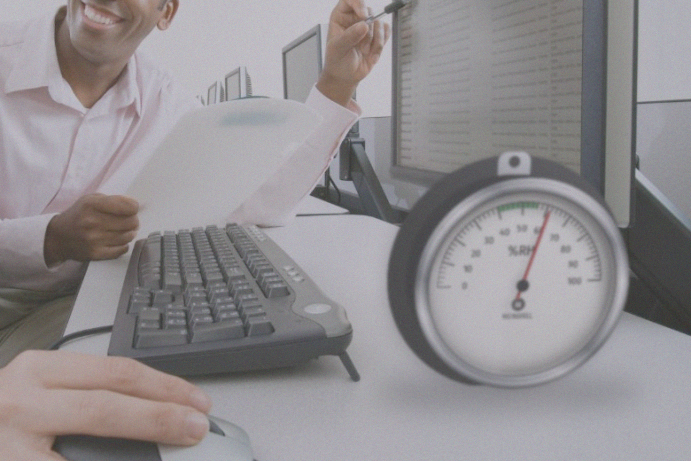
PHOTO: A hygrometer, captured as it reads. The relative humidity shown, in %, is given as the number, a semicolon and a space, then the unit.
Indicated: 60; %
